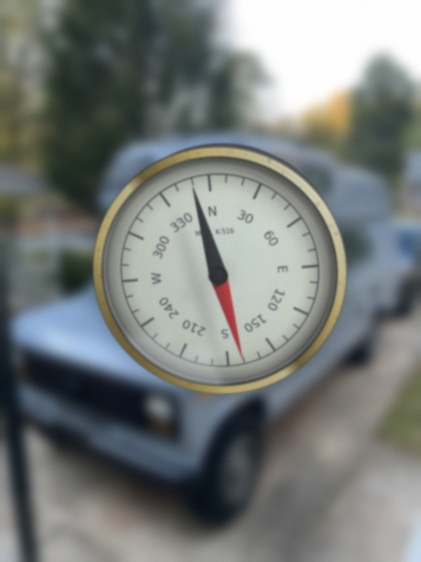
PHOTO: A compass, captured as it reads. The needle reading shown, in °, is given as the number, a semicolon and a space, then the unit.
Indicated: 170; °
